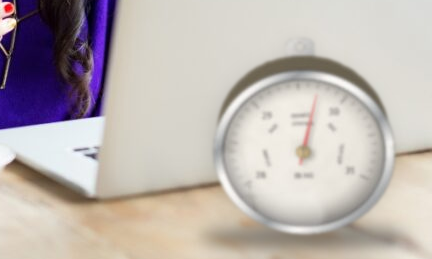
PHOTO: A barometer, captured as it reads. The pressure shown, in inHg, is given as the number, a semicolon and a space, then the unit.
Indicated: 29.7; inHg
